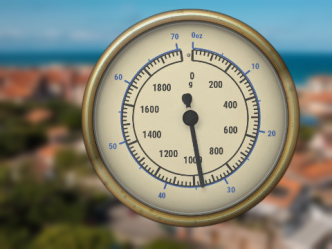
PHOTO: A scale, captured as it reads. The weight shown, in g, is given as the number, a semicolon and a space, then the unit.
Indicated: 960; g
